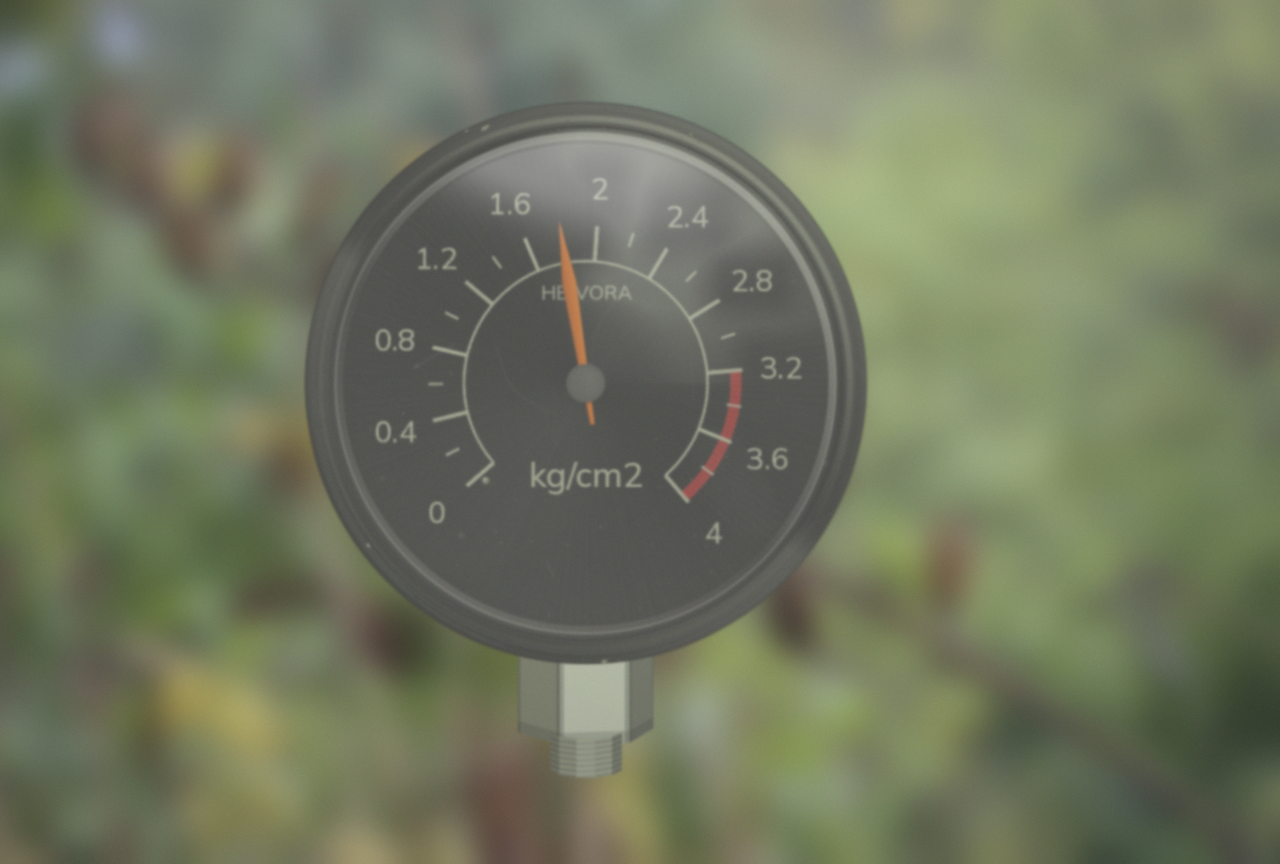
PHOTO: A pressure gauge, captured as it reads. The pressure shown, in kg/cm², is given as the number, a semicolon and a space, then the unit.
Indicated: 1.8; kg/cm²
